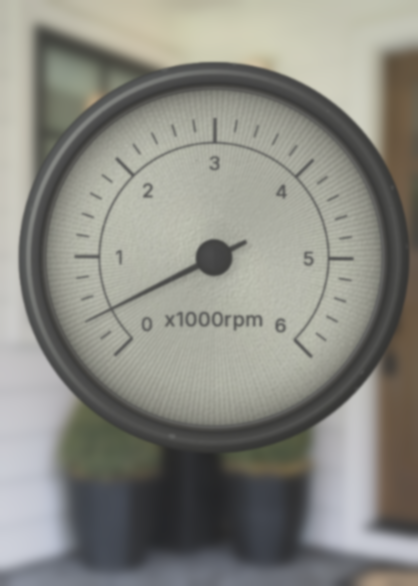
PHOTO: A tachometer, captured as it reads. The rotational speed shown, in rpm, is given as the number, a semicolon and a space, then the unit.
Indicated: 400; rpm
